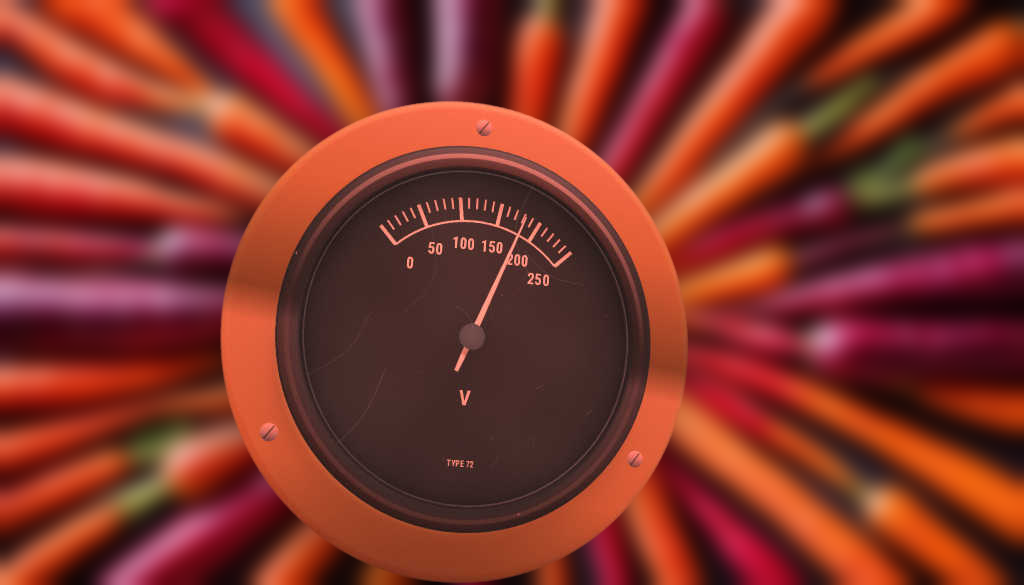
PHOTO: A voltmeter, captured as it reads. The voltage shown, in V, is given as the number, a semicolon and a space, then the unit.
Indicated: 180; V
